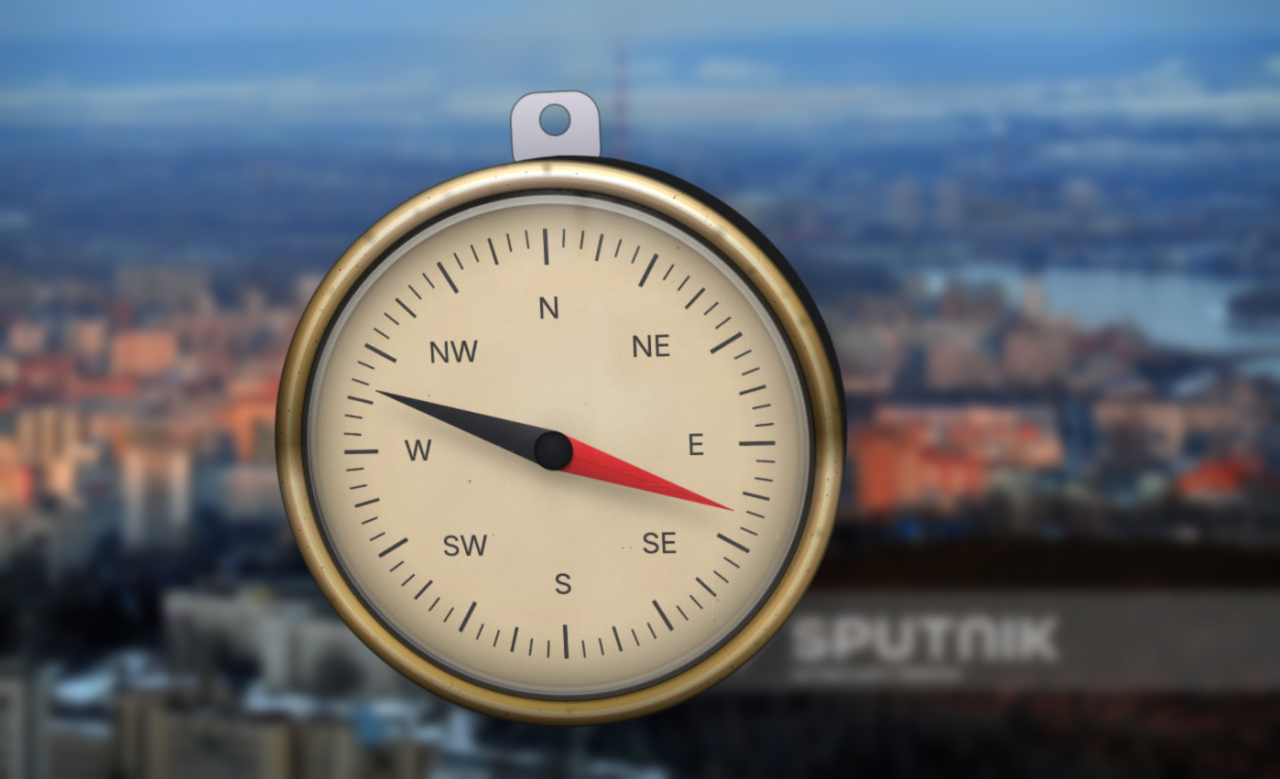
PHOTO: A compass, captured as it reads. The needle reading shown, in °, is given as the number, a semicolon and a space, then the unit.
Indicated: 110; °
